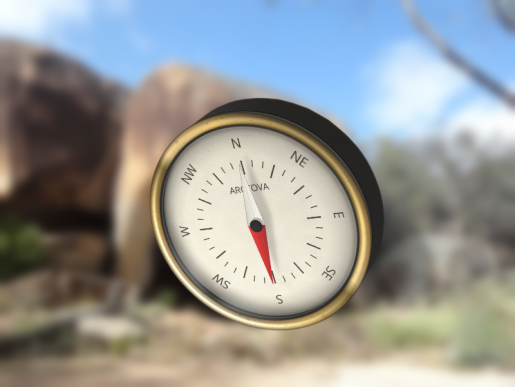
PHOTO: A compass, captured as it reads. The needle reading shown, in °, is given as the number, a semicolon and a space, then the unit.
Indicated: 180; °
